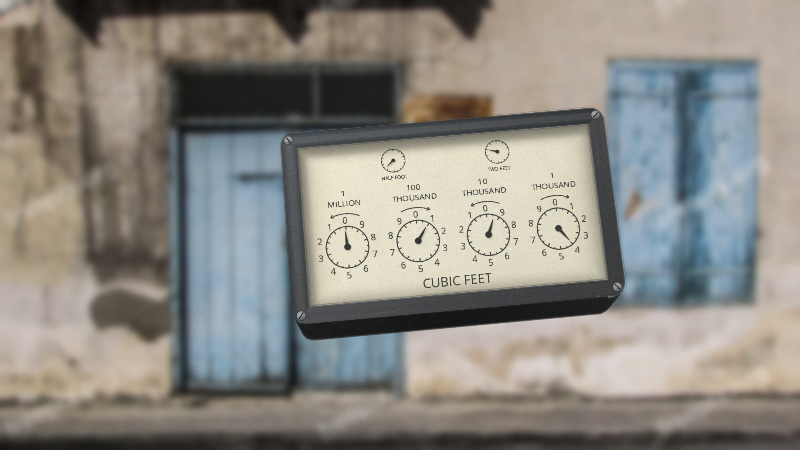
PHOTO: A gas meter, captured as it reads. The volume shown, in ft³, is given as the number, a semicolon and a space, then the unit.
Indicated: 9400; ft³
